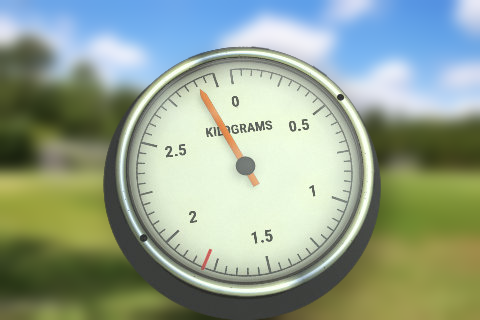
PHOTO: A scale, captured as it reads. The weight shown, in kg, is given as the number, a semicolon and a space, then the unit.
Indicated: 2.9; kg
